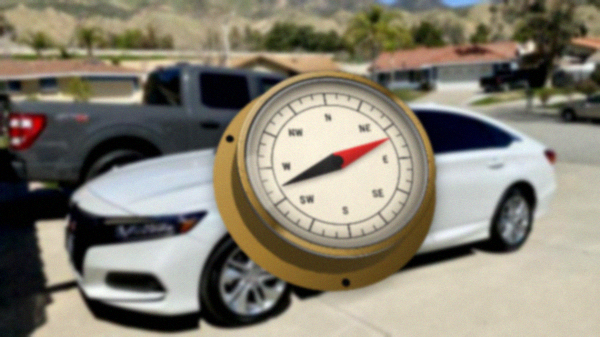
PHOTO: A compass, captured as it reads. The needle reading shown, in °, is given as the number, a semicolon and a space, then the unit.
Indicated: 70; °
